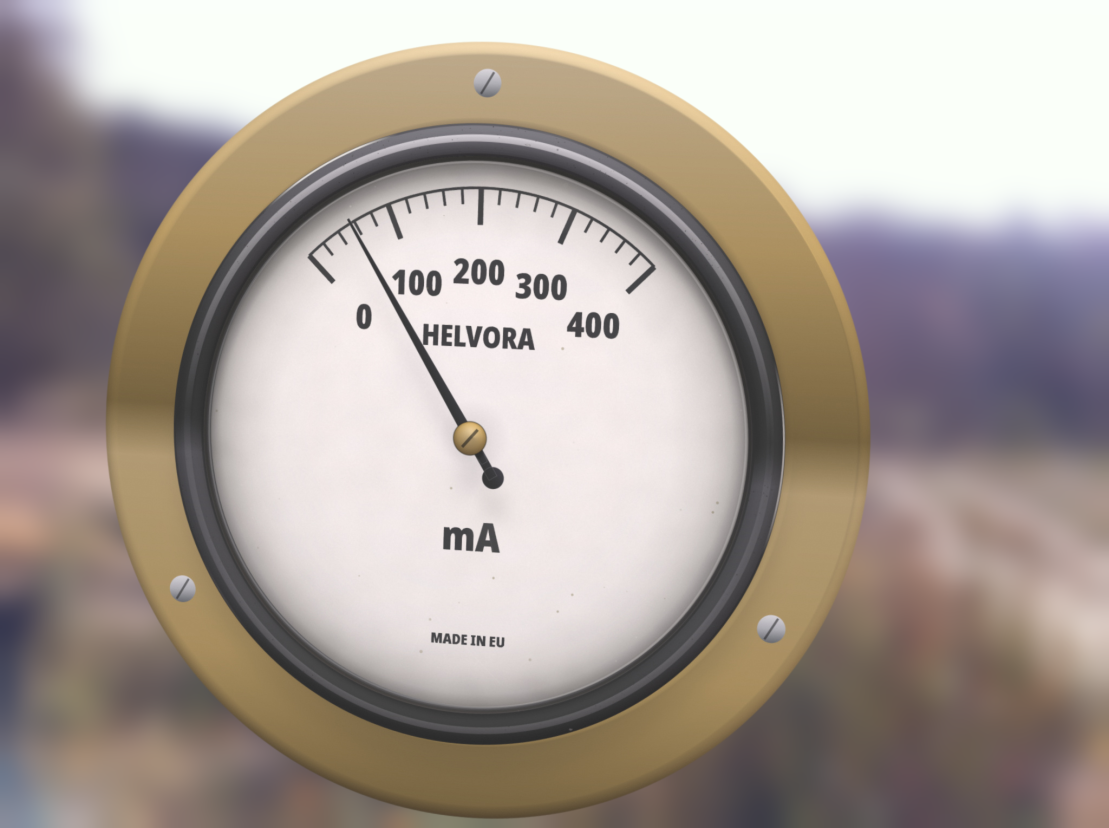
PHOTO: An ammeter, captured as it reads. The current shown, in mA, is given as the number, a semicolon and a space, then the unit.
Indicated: 60; mA
